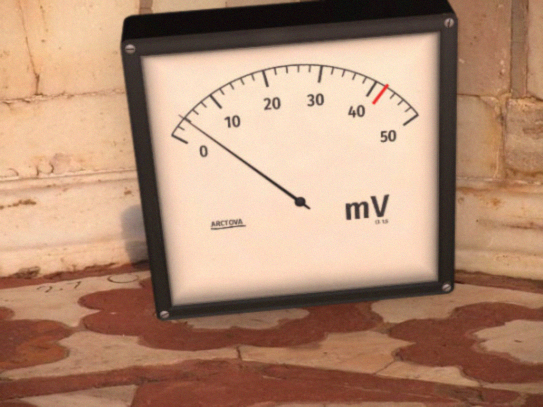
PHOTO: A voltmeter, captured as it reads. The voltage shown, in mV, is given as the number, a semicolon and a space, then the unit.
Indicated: 4; mV
